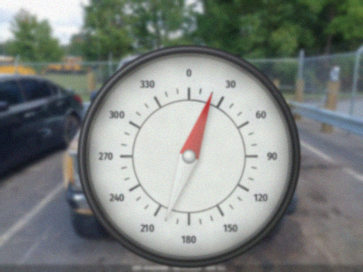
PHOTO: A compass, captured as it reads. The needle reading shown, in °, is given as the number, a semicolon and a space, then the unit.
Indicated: 20; °
